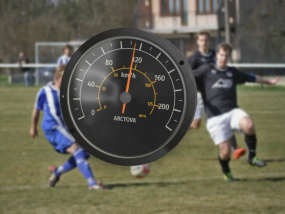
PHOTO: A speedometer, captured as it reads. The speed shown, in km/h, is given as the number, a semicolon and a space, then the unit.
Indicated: 115; km/h
